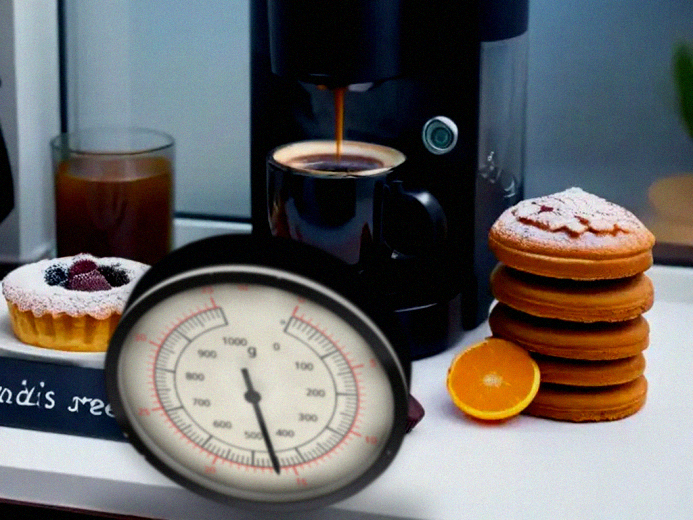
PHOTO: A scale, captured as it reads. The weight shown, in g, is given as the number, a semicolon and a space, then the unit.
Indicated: 450; g
